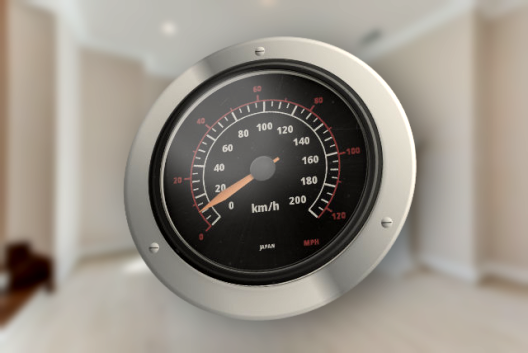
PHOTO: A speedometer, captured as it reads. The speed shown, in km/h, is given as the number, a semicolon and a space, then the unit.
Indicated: 10; km/h
